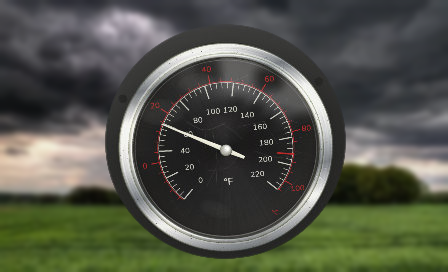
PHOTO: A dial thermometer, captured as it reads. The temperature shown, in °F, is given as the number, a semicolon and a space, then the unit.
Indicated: 60; °F
